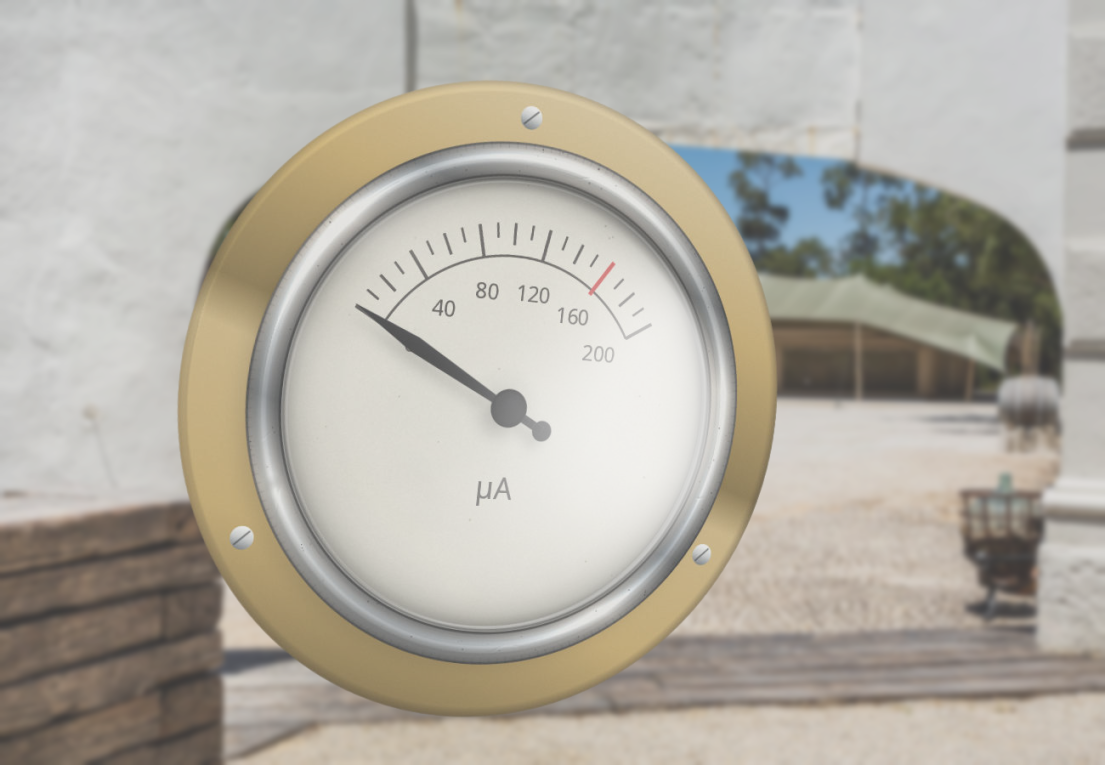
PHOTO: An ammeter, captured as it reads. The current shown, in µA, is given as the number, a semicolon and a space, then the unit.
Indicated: 0; µA
